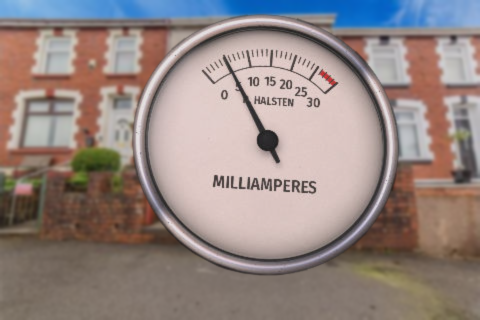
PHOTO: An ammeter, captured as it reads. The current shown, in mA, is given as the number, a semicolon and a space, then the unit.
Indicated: 5; mA
